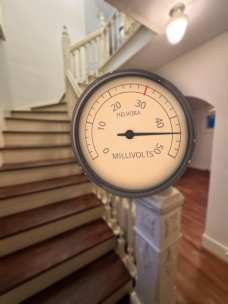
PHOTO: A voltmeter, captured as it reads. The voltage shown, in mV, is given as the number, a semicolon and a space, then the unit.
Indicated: 44; mV
